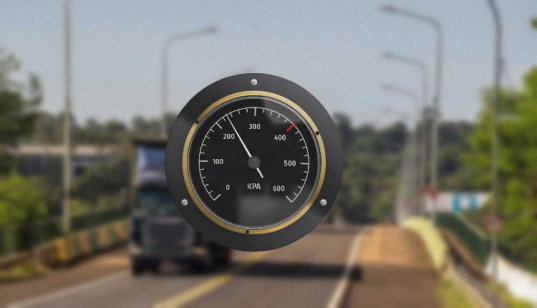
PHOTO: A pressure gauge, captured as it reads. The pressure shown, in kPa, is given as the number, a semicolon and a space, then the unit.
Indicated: 230; kPa
